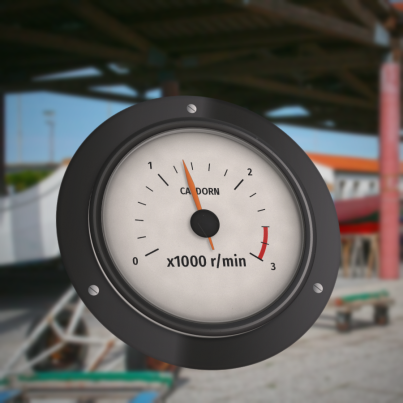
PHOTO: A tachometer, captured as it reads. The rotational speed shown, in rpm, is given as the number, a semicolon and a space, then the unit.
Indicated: 1300; rpm
